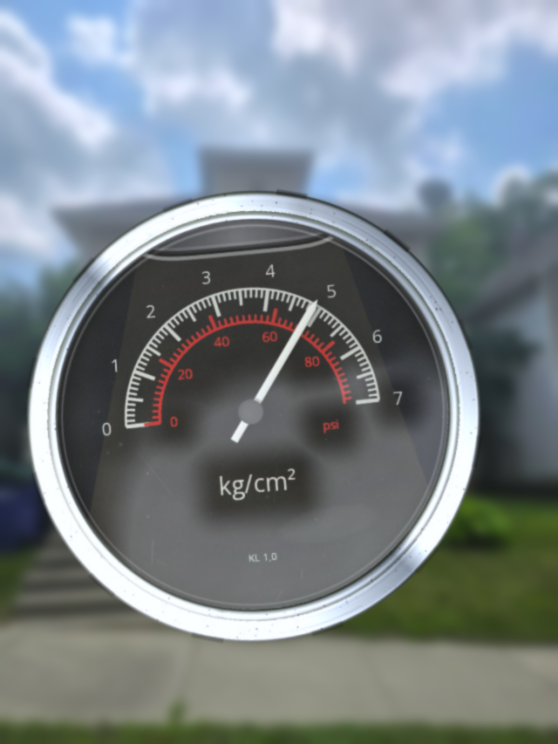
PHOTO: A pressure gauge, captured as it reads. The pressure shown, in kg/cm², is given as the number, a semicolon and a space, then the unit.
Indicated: 4.9; kg/cm²
